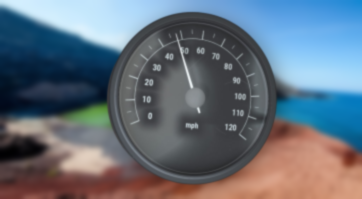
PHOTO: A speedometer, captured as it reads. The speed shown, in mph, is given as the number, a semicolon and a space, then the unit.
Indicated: 47.5; mph
